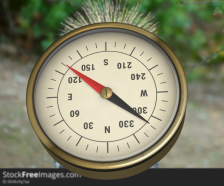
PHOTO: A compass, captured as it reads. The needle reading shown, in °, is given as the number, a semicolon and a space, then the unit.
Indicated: 130; °
